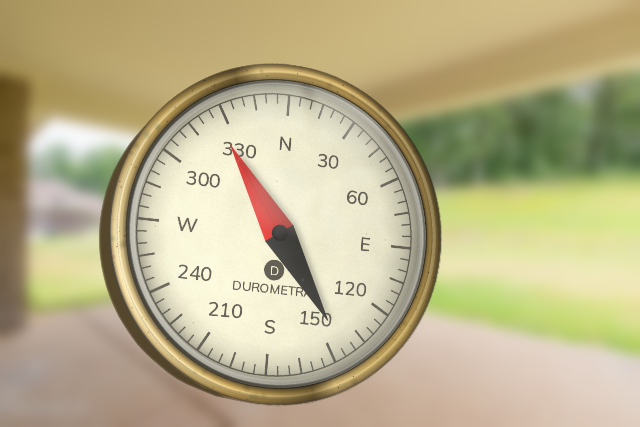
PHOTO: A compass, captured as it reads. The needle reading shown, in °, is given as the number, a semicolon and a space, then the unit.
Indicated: 325; °
